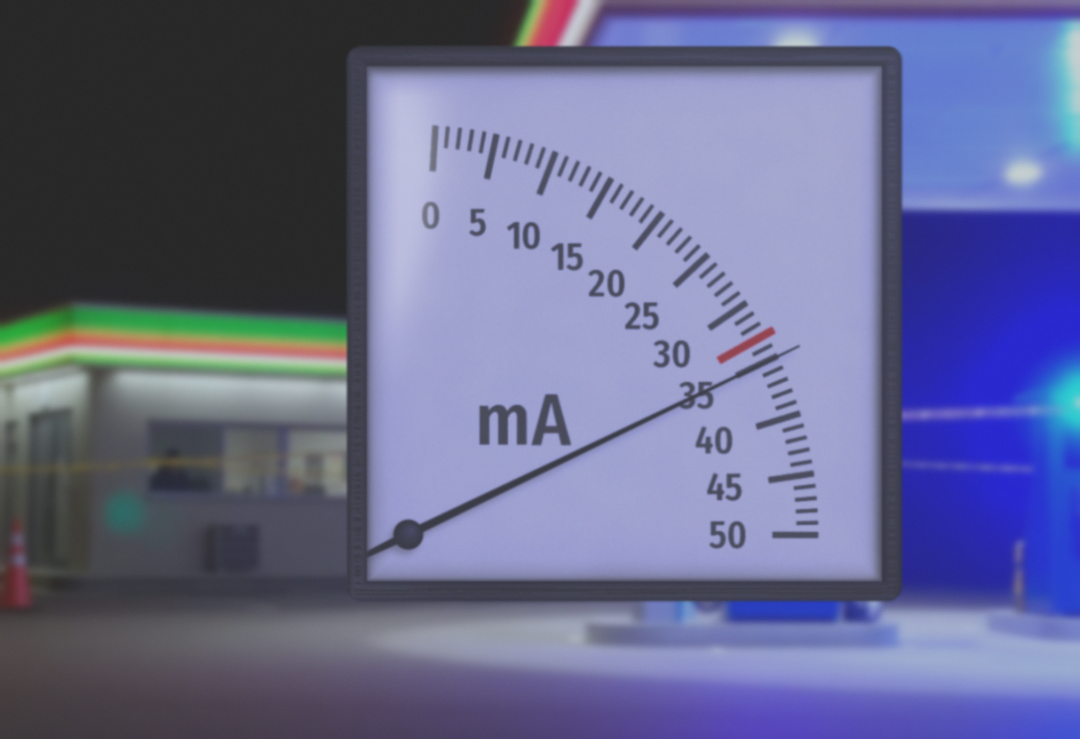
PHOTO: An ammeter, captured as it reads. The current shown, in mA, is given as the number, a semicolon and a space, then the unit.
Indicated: 35; mA
